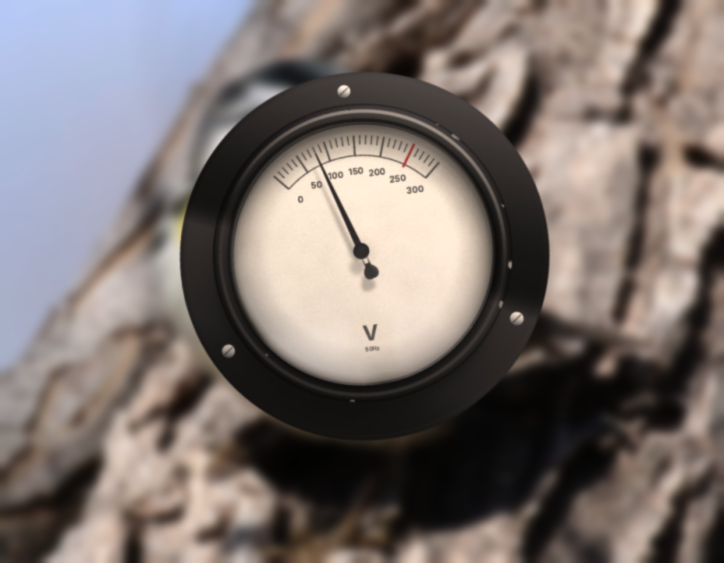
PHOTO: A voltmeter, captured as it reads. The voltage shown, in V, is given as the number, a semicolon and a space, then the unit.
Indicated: 80; V
